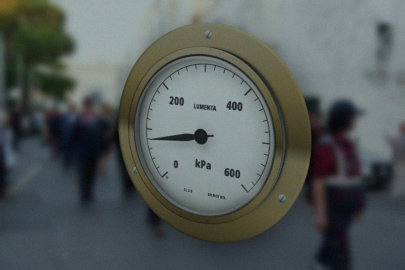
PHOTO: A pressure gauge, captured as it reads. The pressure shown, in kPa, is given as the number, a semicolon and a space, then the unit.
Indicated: 80; kPa
